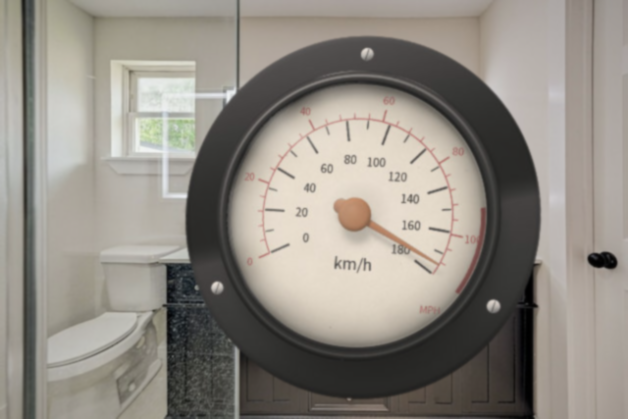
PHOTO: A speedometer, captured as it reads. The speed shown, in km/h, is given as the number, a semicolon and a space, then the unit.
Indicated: 175; km/h
